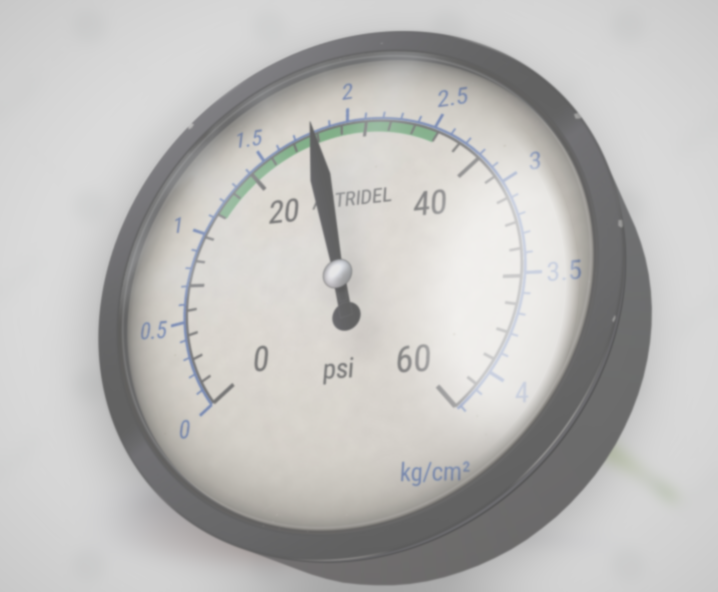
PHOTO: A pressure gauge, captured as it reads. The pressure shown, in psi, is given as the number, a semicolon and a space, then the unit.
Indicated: 26; psi
